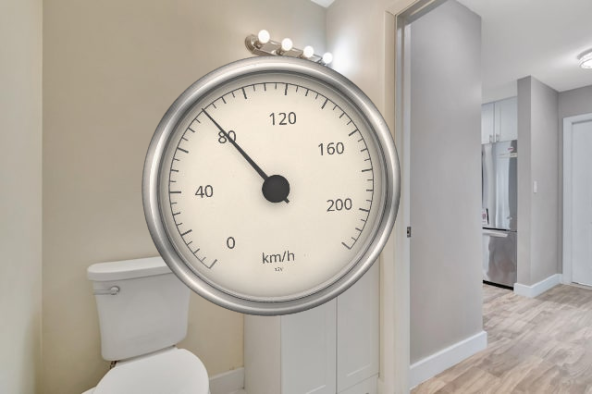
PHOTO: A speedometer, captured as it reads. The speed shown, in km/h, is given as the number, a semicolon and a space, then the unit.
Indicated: 80; km/h
